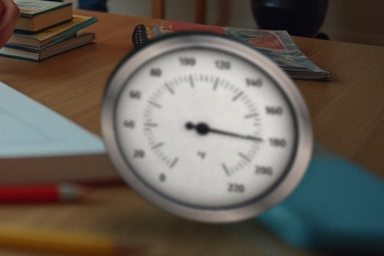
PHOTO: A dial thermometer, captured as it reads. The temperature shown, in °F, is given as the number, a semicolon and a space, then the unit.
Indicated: 180; °F
